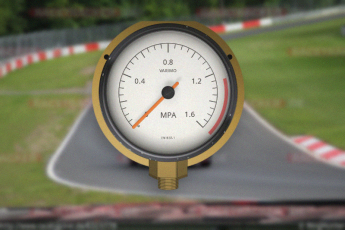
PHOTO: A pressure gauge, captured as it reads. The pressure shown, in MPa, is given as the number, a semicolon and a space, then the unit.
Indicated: 0; MPa
